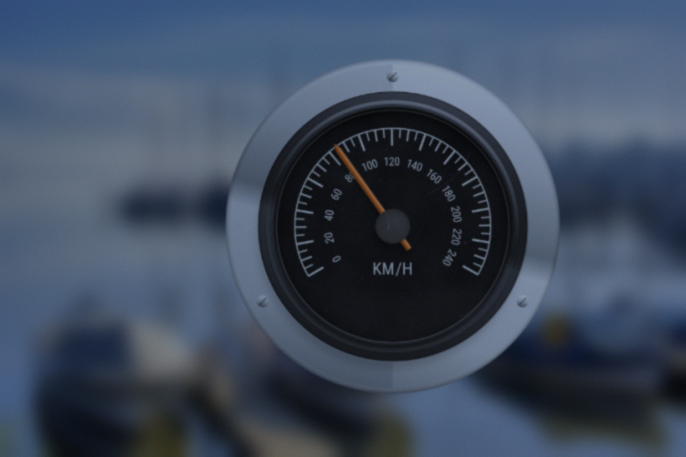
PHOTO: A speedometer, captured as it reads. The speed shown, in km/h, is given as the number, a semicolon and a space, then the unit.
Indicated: 85; km/h
